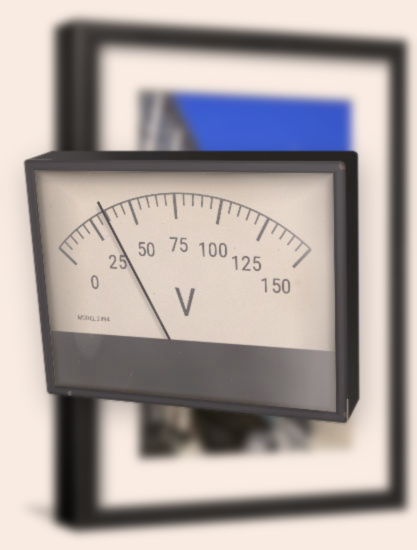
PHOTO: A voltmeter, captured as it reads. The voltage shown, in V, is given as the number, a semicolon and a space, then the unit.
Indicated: 35; V
